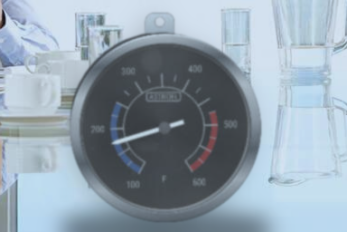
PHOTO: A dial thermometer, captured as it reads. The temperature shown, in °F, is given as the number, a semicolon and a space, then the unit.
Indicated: 175; °F
